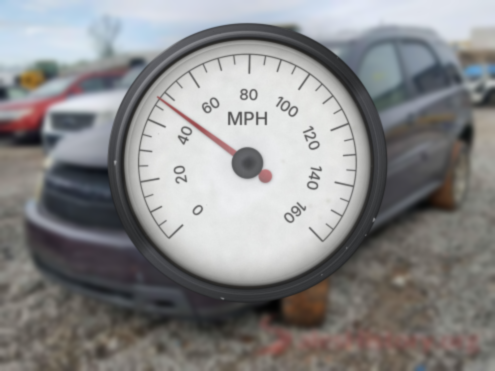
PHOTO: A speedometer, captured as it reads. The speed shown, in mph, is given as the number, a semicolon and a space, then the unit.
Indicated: 47.5; mph
